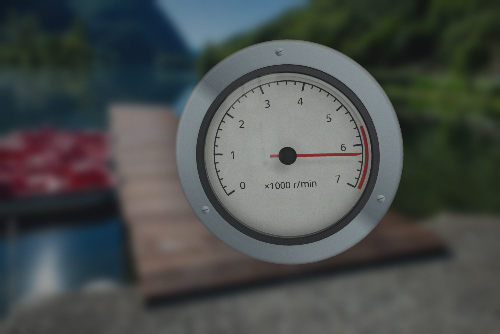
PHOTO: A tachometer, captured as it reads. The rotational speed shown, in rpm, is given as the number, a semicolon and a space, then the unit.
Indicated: 6200; rpm
